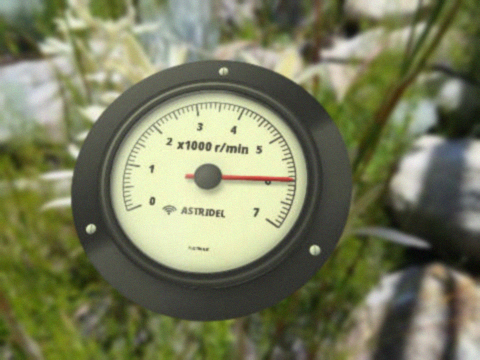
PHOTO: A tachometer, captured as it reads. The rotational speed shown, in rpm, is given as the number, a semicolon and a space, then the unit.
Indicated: 6000; rpm
